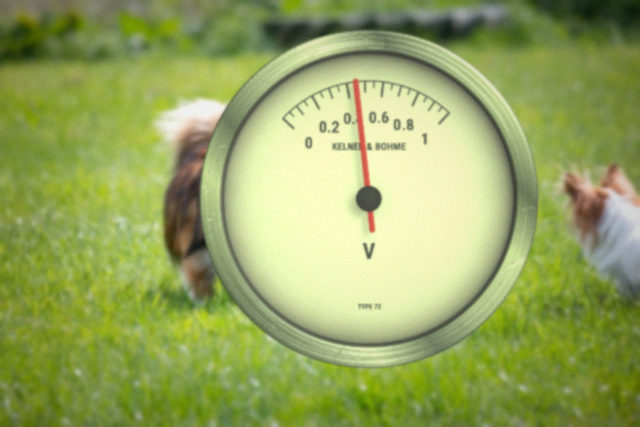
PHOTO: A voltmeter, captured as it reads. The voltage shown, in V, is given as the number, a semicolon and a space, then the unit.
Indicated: 0.45; V
